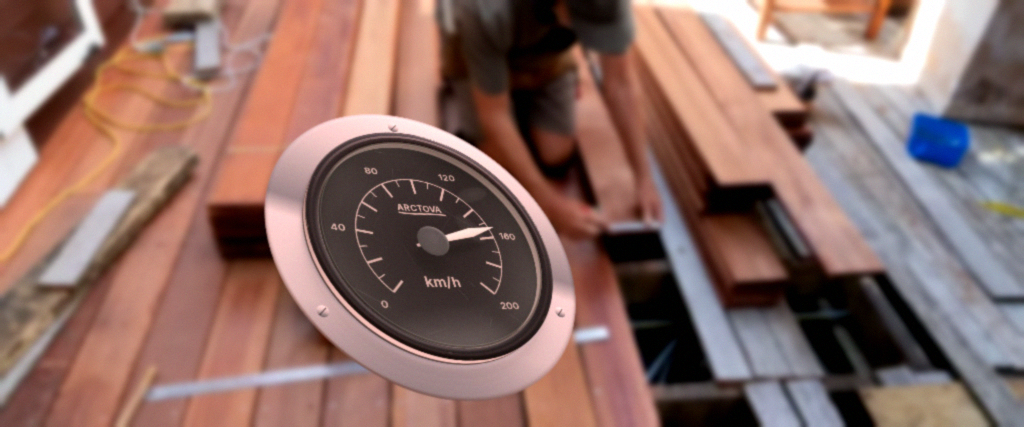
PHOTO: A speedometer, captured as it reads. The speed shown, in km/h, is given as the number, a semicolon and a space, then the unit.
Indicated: 155; km/h
